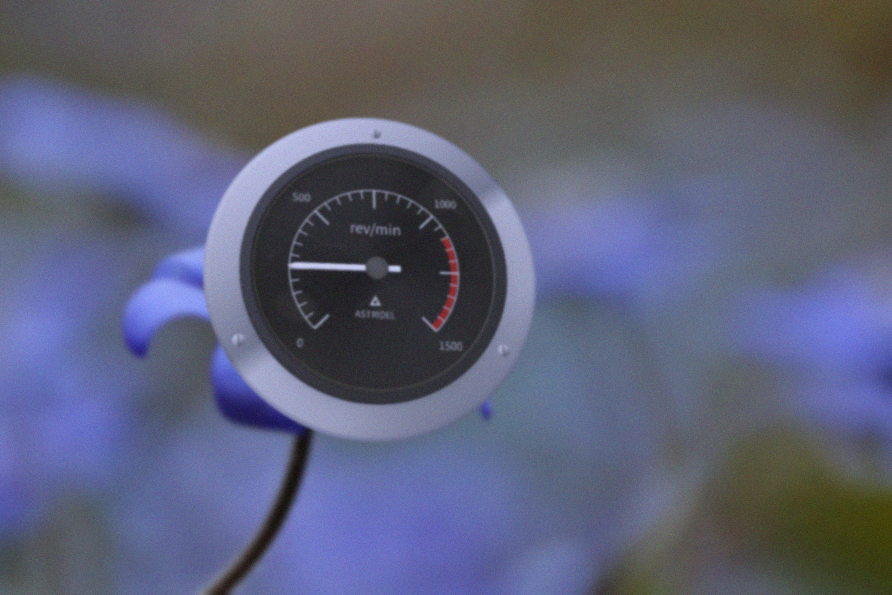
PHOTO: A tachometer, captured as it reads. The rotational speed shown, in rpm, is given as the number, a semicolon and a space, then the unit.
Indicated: 250; rpm
